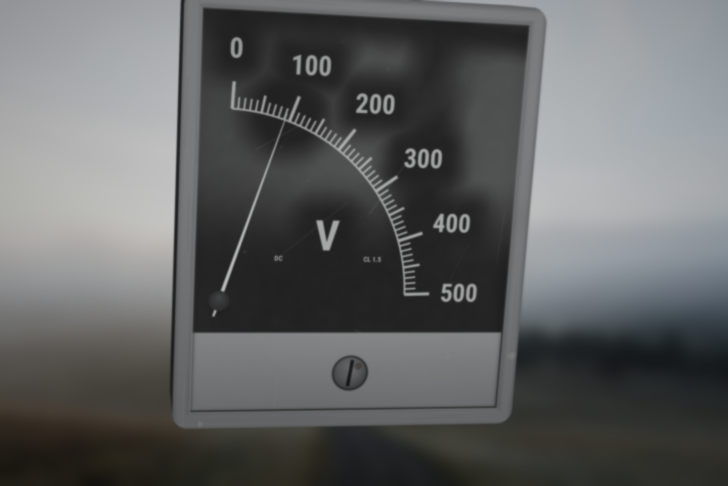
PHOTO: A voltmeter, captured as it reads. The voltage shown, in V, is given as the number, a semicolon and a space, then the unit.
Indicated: 90; V
